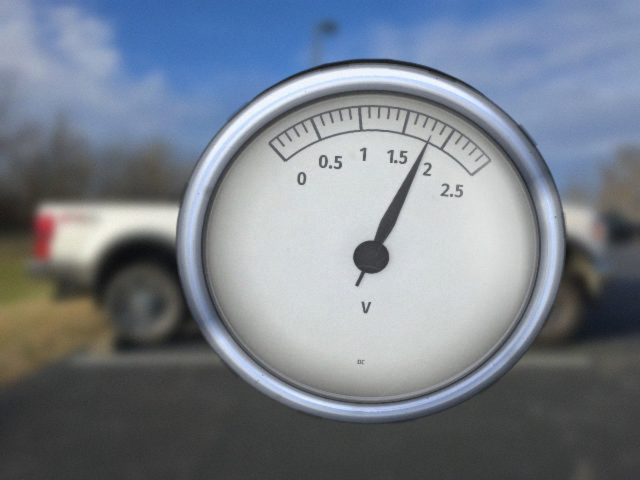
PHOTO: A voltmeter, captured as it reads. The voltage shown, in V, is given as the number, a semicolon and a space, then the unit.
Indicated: 1.8; V
